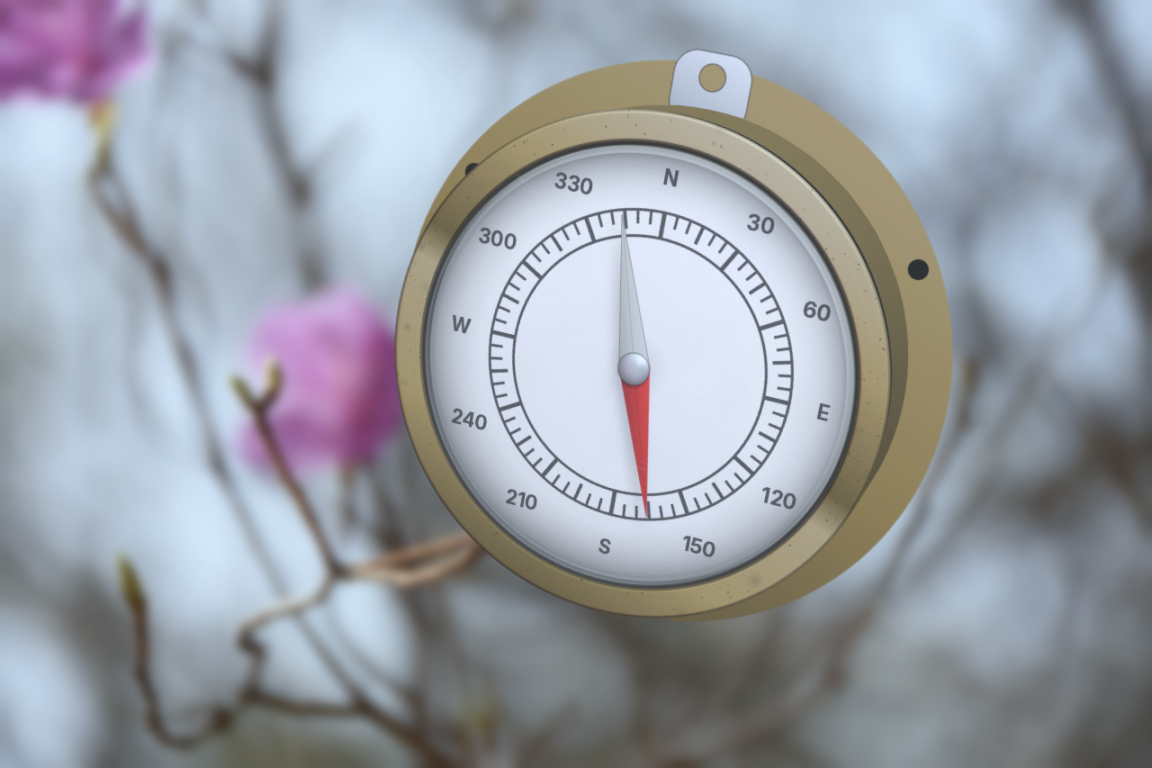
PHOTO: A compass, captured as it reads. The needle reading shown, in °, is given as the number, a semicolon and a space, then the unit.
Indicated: 165; °
